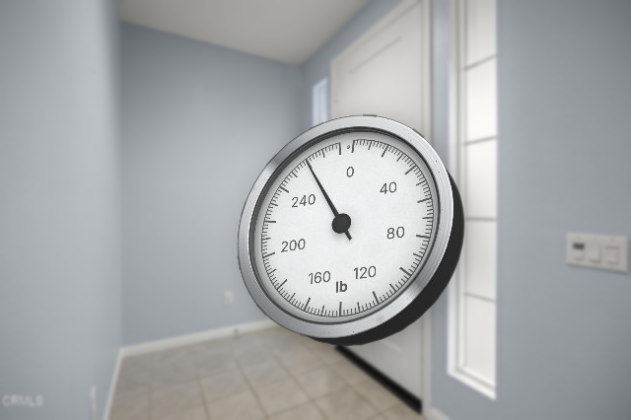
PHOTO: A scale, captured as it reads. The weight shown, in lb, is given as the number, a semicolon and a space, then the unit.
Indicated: 260; lb
